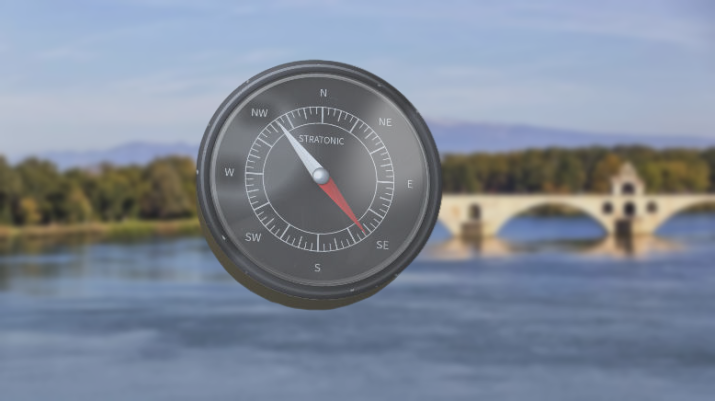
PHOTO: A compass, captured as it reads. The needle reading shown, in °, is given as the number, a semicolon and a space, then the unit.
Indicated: 140; °
